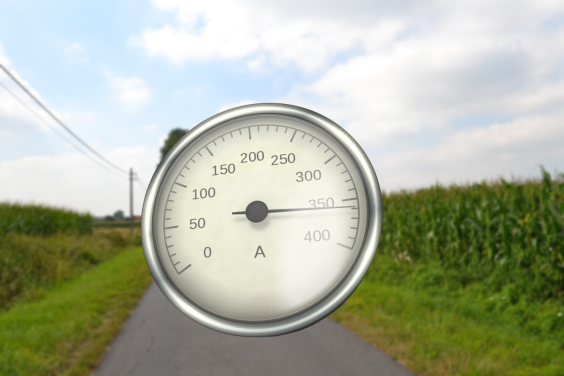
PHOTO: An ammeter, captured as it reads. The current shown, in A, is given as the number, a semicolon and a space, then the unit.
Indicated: 360; A
